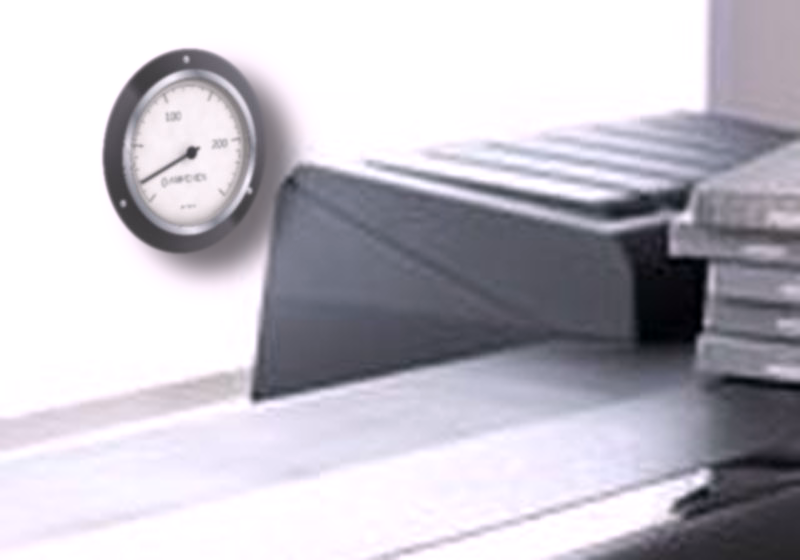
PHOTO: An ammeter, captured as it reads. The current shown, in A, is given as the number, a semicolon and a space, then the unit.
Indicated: 20; A
